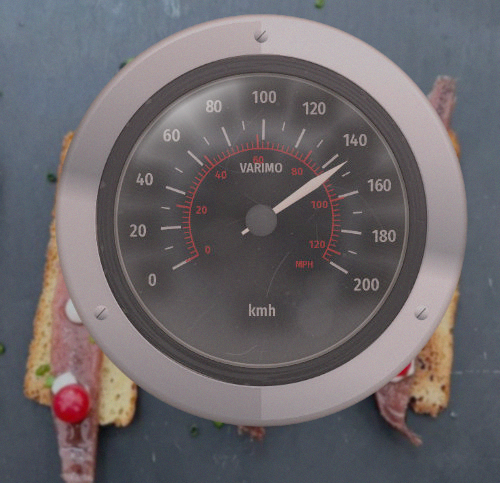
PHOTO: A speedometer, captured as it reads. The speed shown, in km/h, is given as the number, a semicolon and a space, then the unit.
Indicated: 145; km/h
